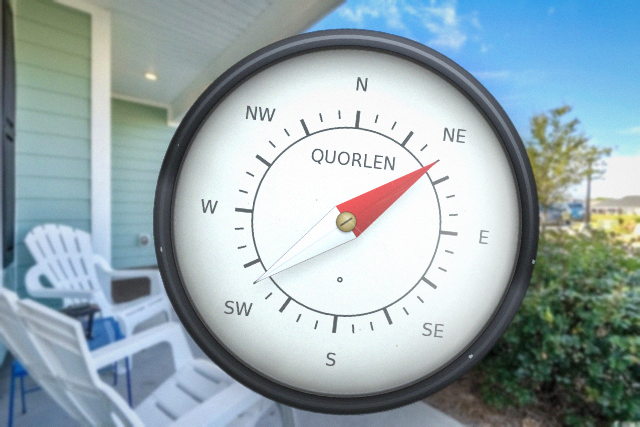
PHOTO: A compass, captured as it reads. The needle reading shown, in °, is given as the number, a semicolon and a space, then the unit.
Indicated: 50; °
